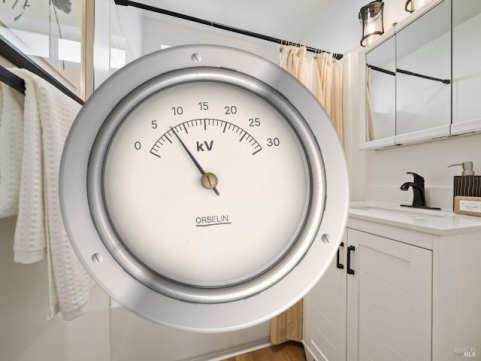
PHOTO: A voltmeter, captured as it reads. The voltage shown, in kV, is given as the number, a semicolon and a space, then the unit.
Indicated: 7; kV
